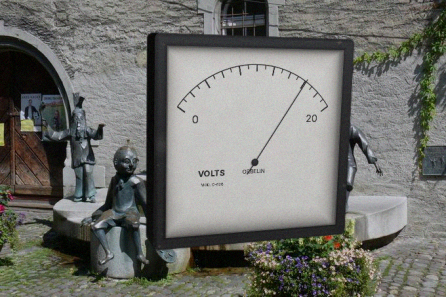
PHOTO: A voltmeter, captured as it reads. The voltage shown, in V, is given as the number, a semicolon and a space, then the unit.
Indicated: 16; V
